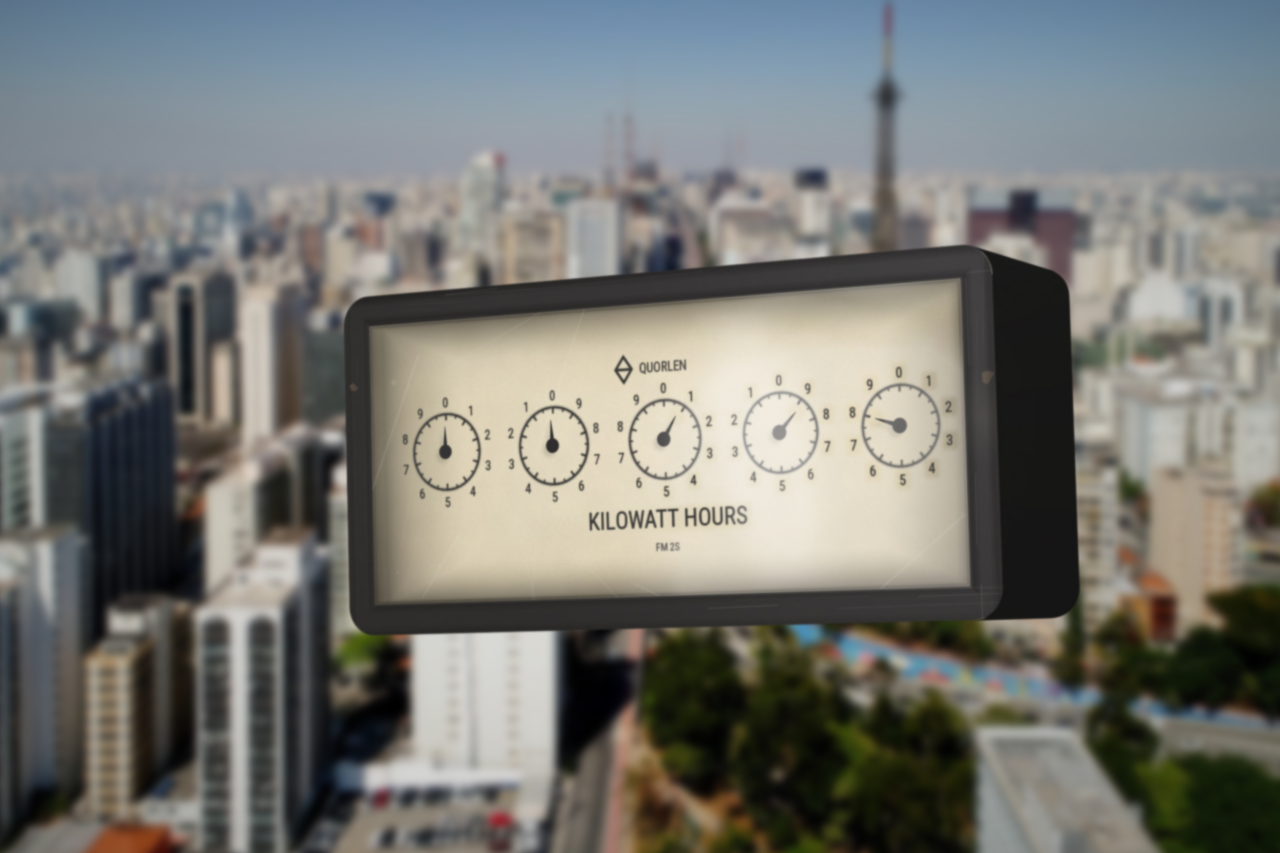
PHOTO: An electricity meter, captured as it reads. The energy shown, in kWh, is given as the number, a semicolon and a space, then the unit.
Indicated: 88; kWh
